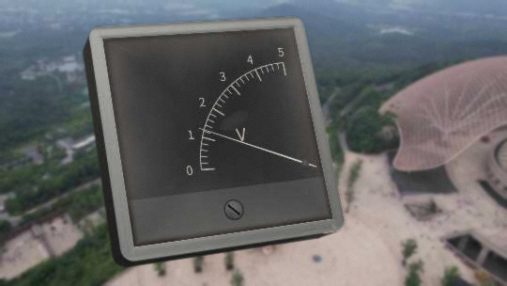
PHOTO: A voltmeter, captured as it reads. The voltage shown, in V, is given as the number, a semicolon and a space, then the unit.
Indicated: 1.2; V
